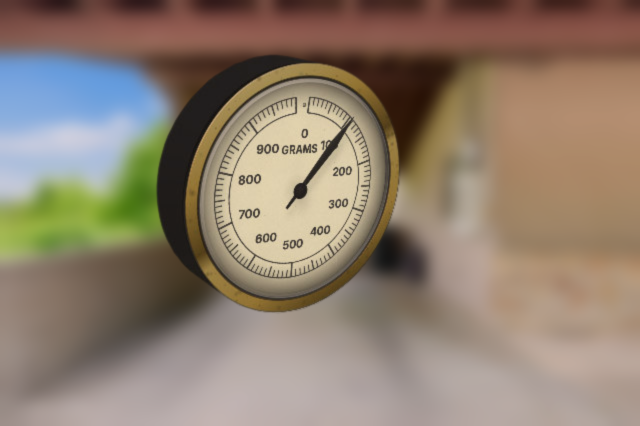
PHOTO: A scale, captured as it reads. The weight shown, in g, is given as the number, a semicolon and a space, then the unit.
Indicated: 100; g
